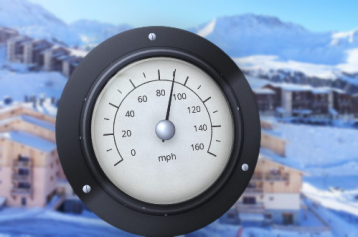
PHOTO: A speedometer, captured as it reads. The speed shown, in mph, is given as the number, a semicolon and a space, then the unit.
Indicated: 90; mph
